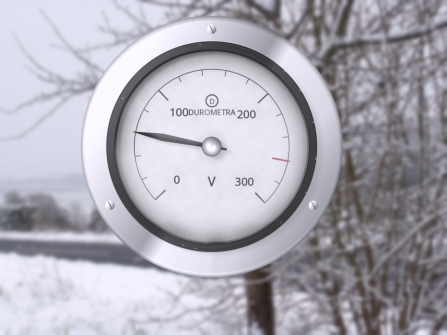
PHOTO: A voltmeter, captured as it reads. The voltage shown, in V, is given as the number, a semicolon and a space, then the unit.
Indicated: 60; V
